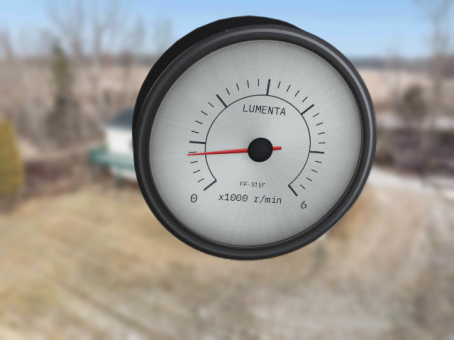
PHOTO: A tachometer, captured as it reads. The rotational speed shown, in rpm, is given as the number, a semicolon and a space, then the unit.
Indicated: 800; rpm
